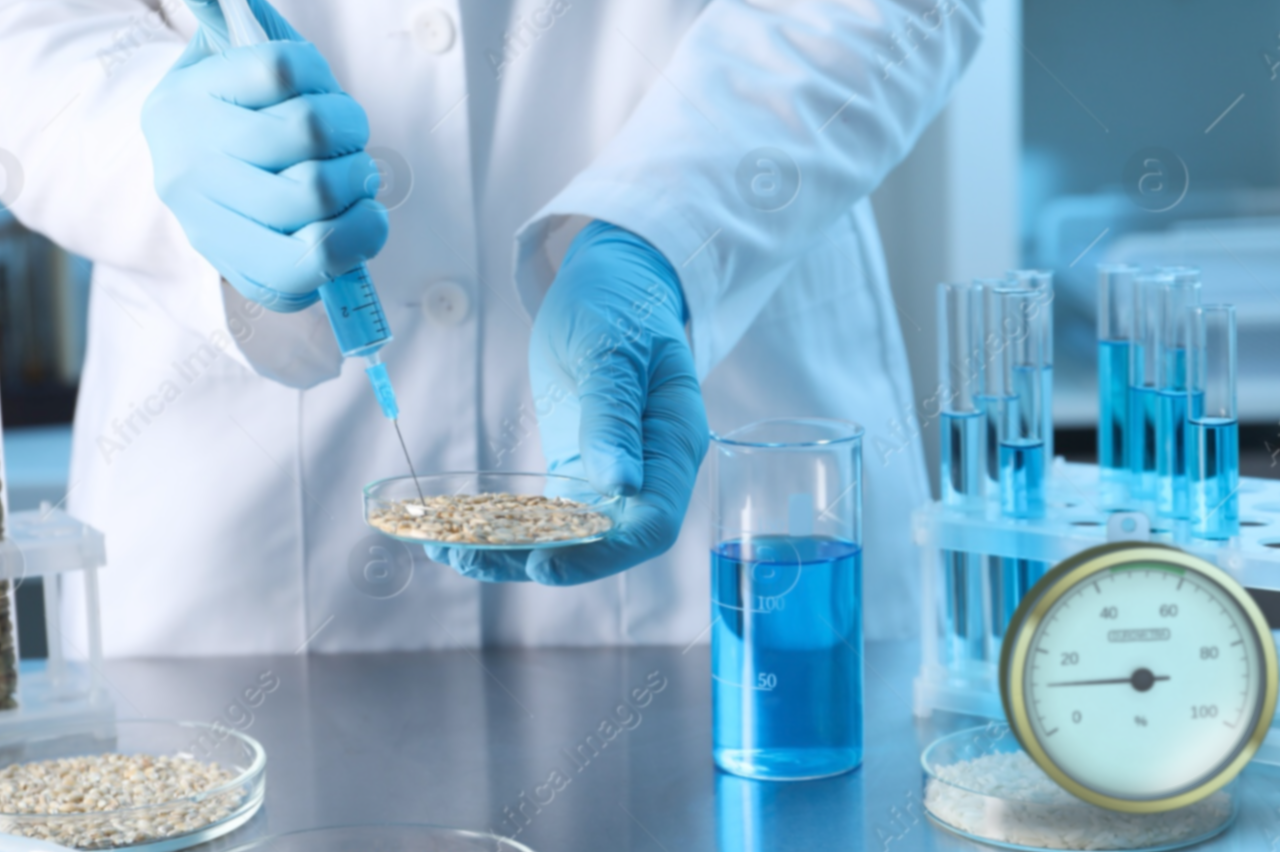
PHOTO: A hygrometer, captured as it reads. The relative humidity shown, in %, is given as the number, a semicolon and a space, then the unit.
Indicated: 12; %
